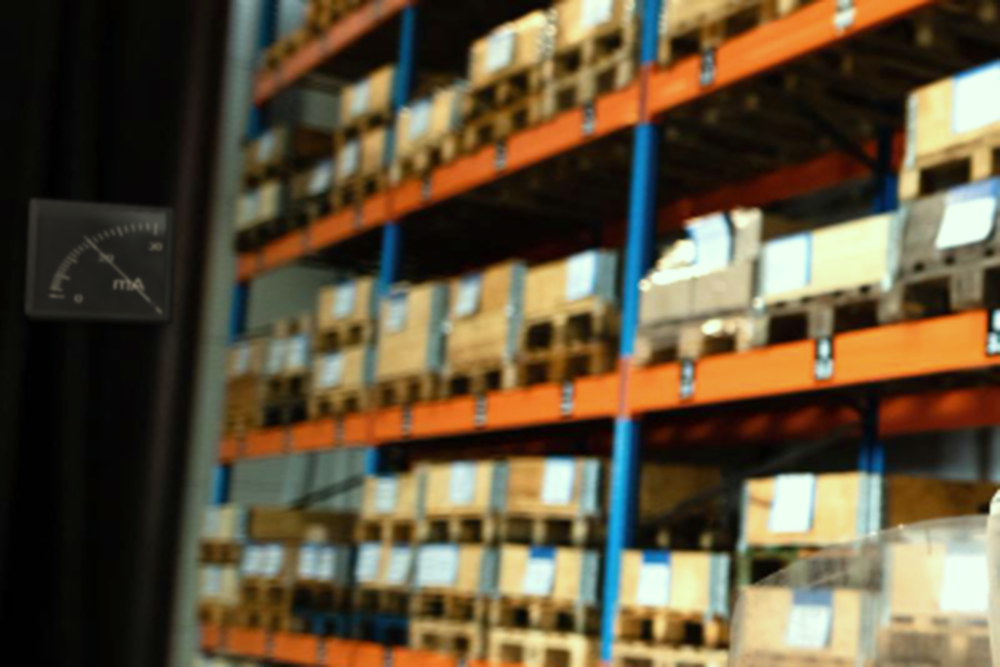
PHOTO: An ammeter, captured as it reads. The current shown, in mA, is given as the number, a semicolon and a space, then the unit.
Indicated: 20; mA
